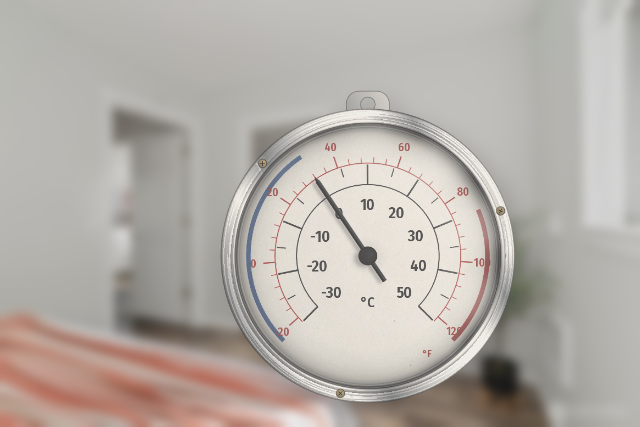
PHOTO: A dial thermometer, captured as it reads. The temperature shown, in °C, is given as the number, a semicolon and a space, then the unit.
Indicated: 0; °C
